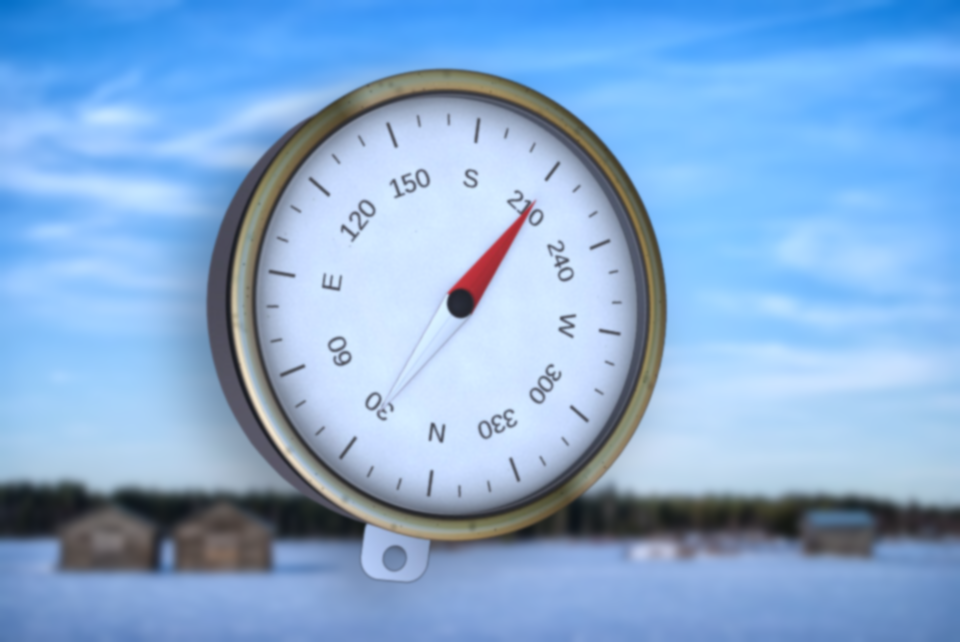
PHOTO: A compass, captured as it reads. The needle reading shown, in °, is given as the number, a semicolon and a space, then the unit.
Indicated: 210; °
